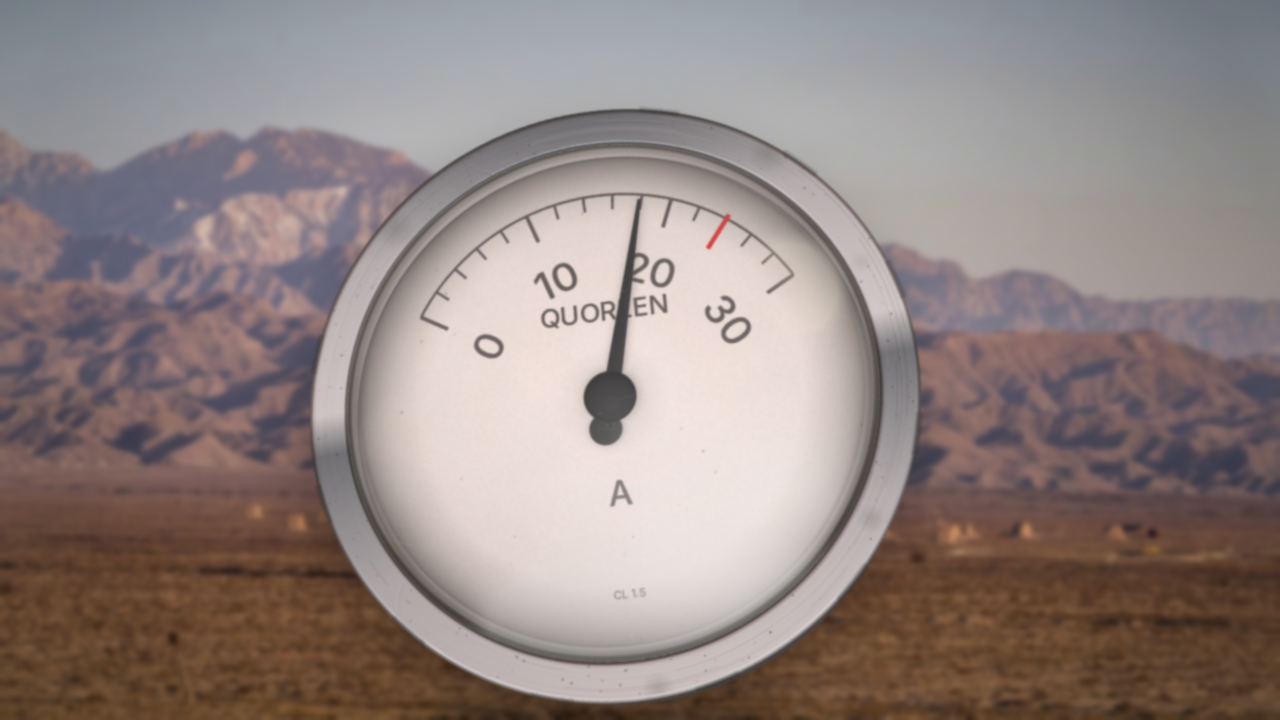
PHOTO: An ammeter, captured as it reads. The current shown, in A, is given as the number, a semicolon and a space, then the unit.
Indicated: 18; A
